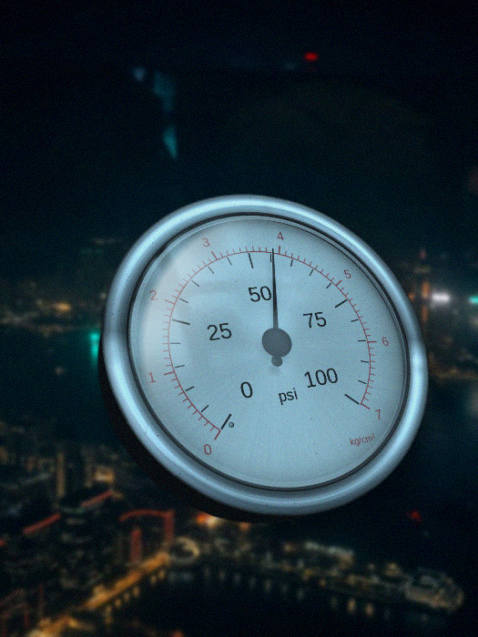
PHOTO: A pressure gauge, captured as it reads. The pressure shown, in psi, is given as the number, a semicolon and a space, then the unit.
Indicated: 55; psi
